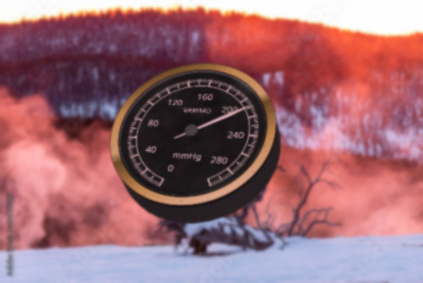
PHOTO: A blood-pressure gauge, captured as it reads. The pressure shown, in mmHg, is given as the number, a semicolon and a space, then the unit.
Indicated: 210; mmHg
